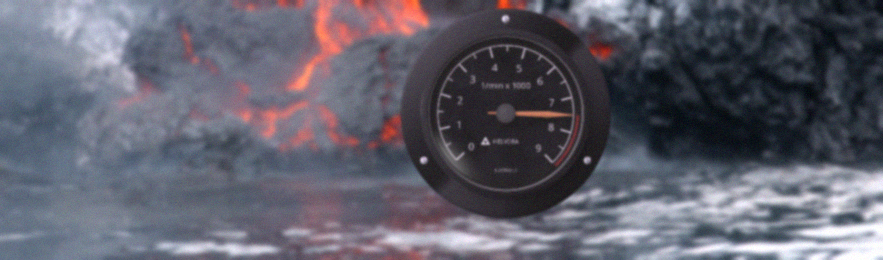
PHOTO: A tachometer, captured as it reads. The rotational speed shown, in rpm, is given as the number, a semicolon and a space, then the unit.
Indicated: 7500; rpm
